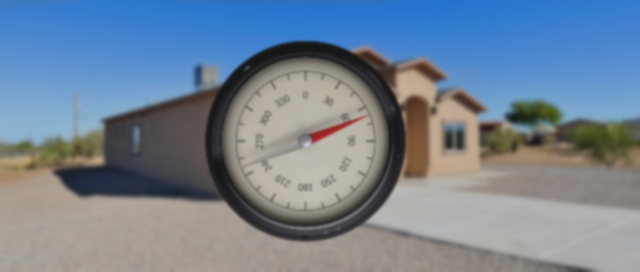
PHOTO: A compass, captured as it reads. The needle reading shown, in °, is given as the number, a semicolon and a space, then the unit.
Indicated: 67.5; °
